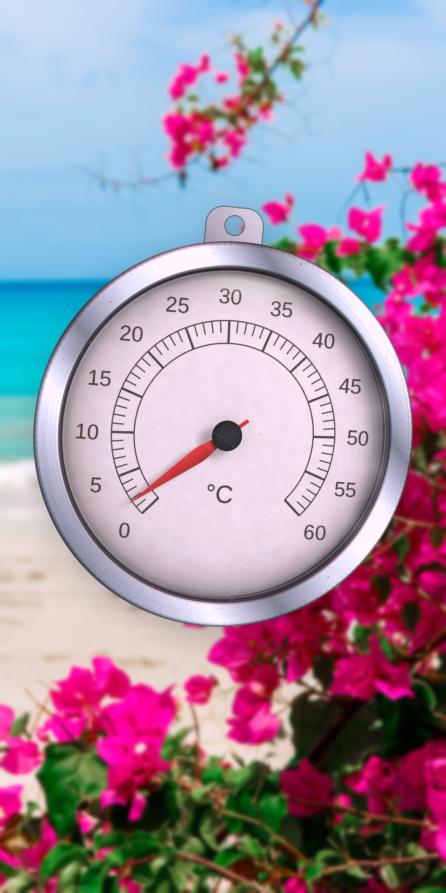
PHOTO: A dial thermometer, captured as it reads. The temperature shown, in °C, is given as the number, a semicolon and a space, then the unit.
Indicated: 2; °C
